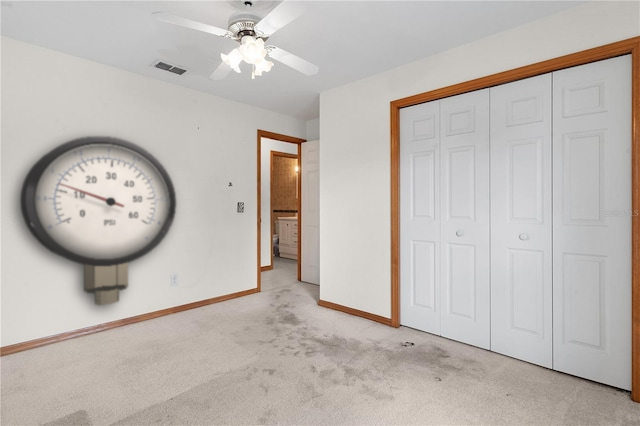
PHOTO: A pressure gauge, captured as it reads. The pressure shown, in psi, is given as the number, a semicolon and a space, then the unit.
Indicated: 12; psi
